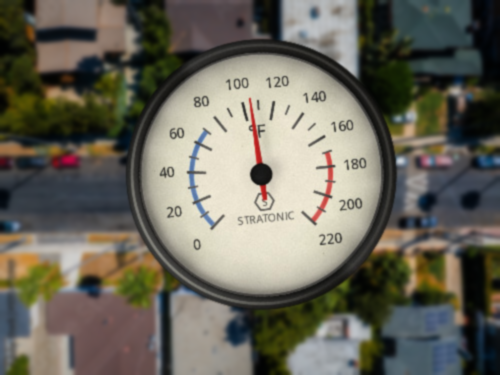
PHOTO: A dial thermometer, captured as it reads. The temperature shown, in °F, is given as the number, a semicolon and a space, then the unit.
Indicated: 105; °F
